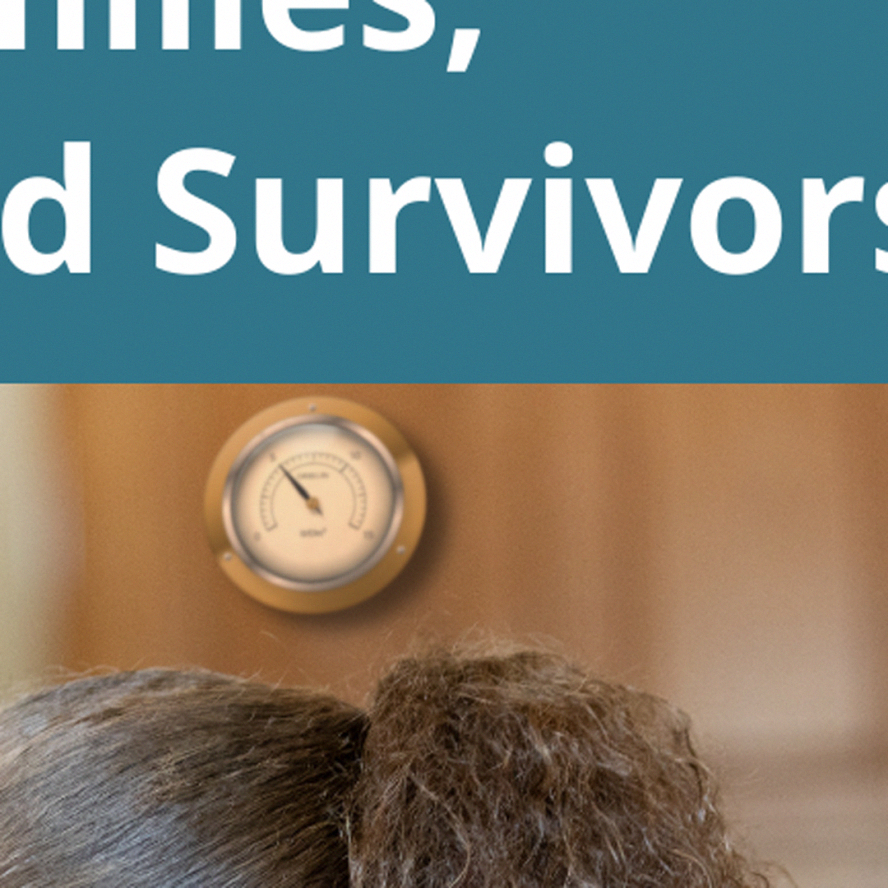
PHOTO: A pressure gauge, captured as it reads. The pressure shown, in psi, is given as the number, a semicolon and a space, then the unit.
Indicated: 5; psi
